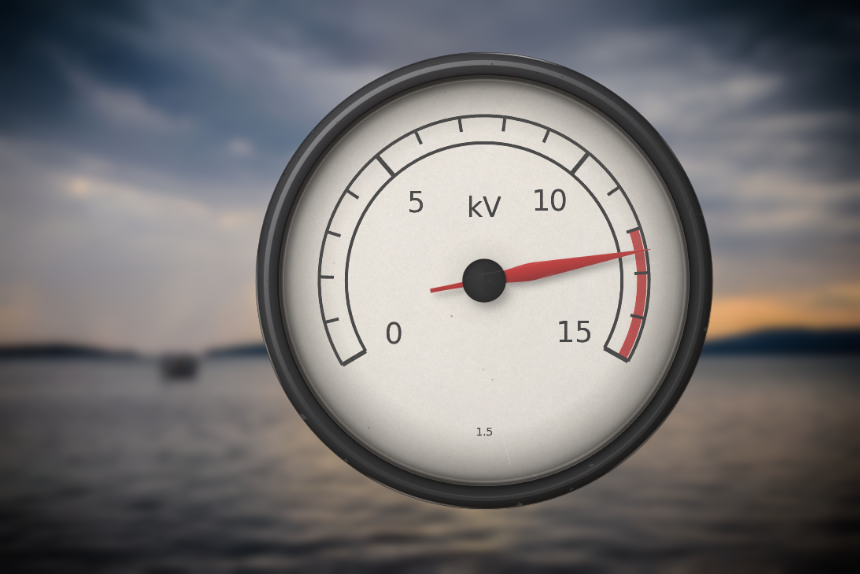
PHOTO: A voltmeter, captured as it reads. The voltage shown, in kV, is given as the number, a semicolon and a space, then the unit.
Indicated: 12.5; kV
